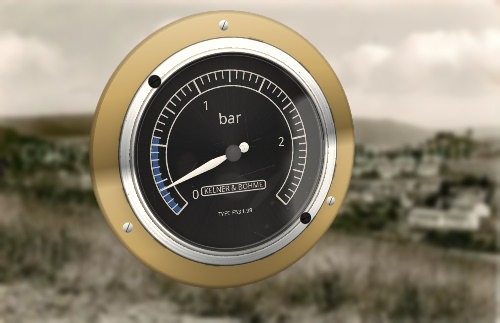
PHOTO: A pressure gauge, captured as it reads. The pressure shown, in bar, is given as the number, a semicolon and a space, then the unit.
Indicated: 0.2; bar
